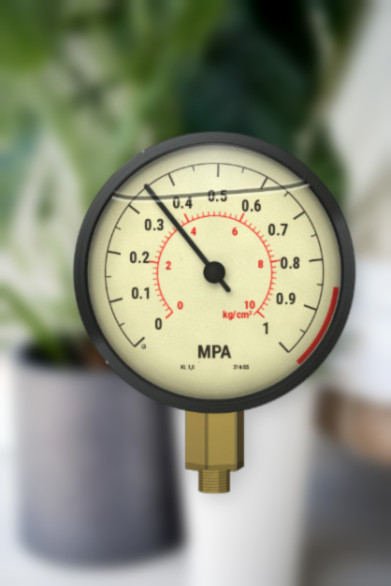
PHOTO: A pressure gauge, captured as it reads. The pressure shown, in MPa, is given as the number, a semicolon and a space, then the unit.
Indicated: 0.35; MPa
